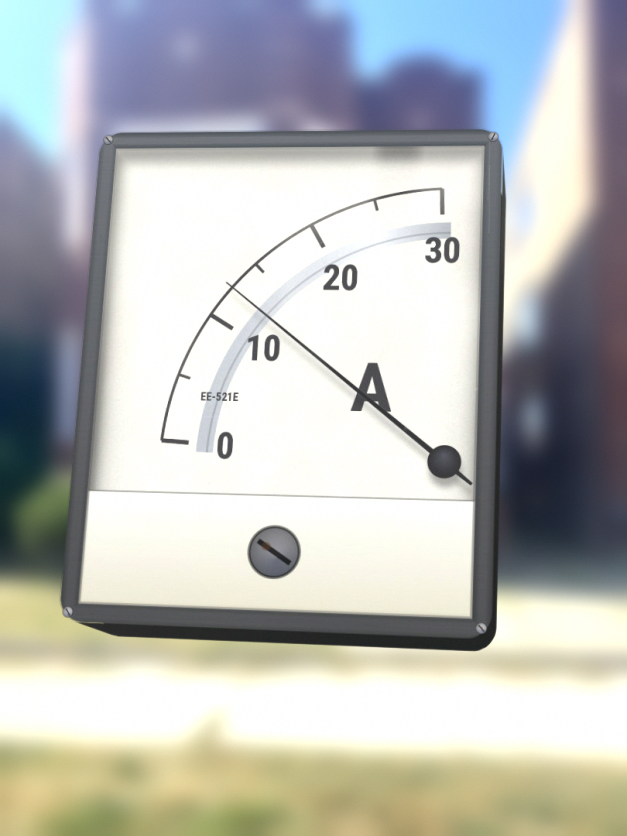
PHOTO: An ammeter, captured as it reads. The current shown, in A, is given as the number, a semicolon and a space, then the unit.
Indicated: 12.5; A
